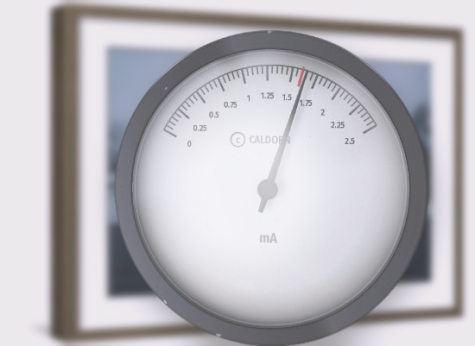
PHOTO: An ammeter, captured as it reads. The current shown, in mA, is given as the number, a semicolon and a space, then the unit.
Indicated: 1.65; mA
